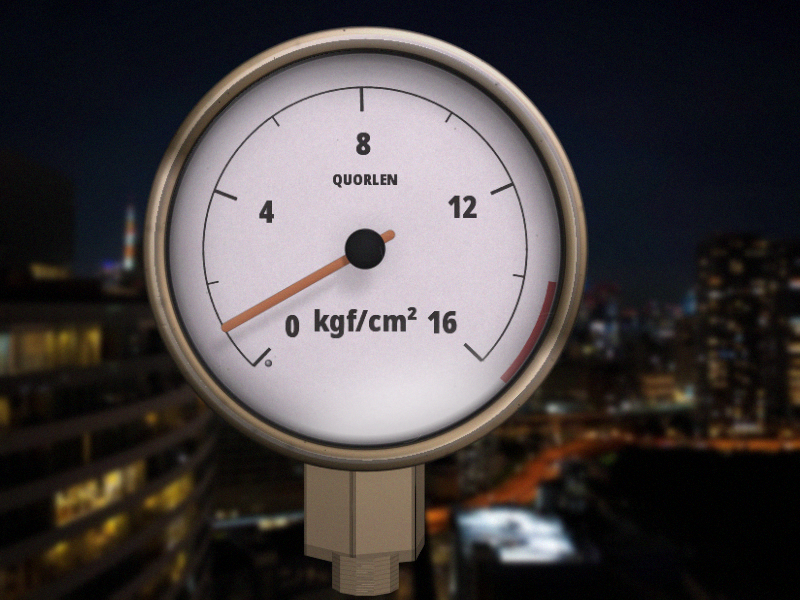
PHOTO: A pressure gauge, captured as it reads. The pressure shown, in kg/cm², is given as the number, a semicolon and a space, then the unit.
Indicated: 1; kg/cm²
